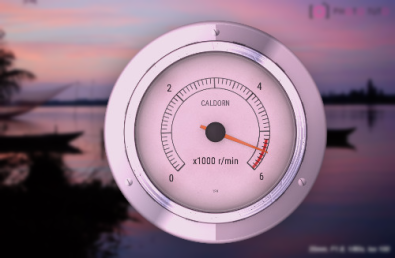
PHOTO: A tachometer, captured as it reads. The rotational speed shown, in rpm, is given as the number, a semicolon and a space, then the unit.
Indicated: 5500; rpm
